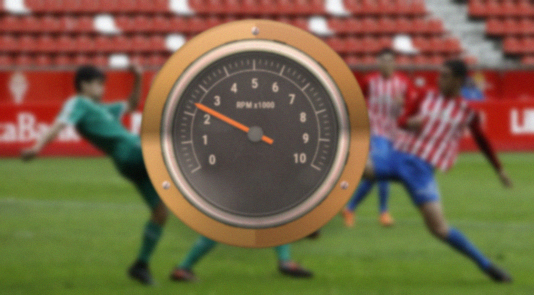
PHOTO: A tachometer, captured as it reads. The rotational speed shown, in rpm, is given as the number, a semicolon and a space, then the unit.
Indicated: 2400; rpm
